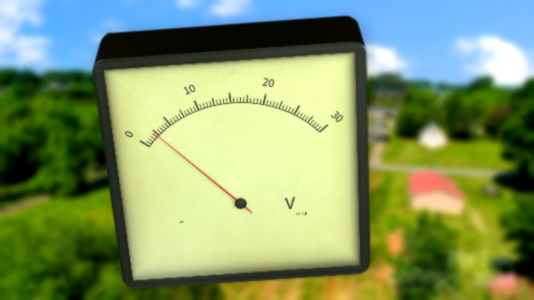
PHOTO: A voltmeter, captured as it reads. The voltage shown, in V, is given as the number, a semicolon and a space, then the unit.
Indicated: 2.5; V
